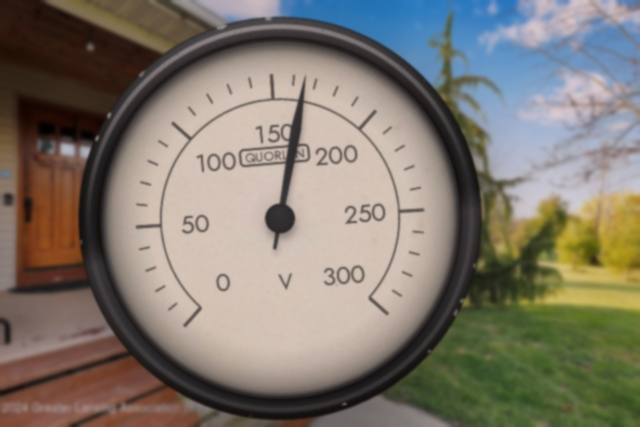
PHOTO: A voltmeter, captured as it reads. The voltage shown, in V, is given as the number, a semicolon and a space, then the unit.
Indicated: 165; V
